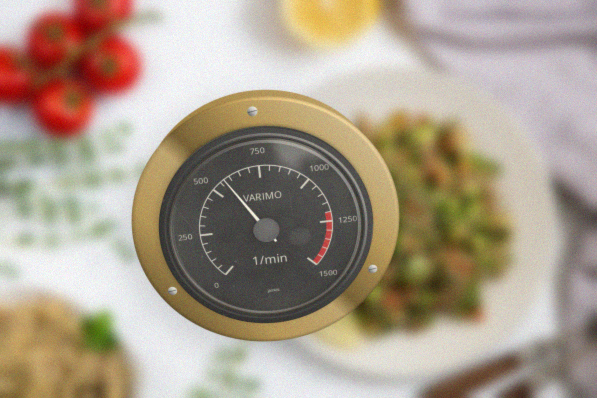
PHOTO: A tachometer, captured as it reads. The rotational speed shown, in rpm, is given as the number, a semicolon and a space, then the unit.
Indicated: 575; rpm
